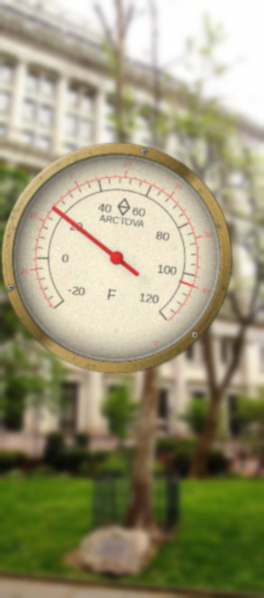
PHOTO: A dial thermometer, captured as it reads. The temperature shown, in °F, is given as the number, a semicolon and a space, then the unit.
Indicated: 20; °F
